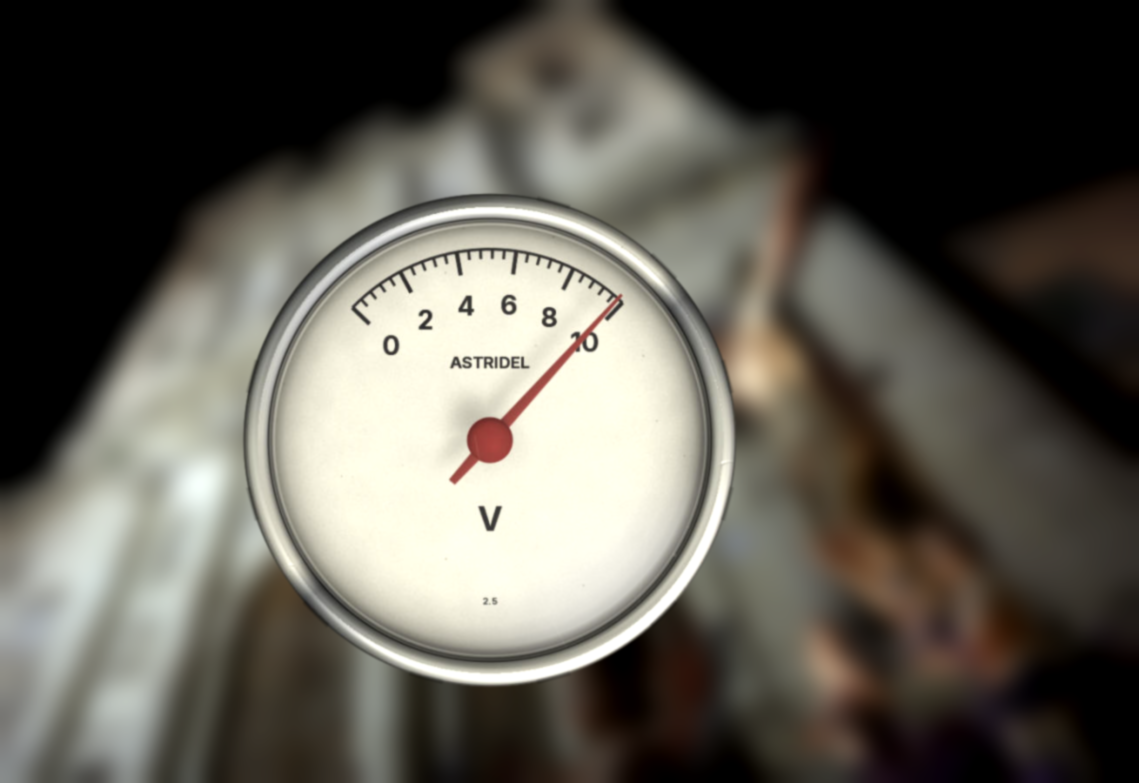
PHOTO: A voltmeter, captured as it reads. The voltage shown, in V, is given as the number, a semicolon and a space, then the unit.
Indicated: 9.8; V
